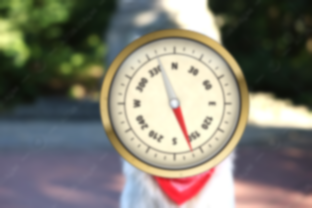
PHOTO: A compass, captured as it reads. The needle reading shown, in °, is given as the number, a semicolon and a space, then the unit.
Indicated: 160; °
